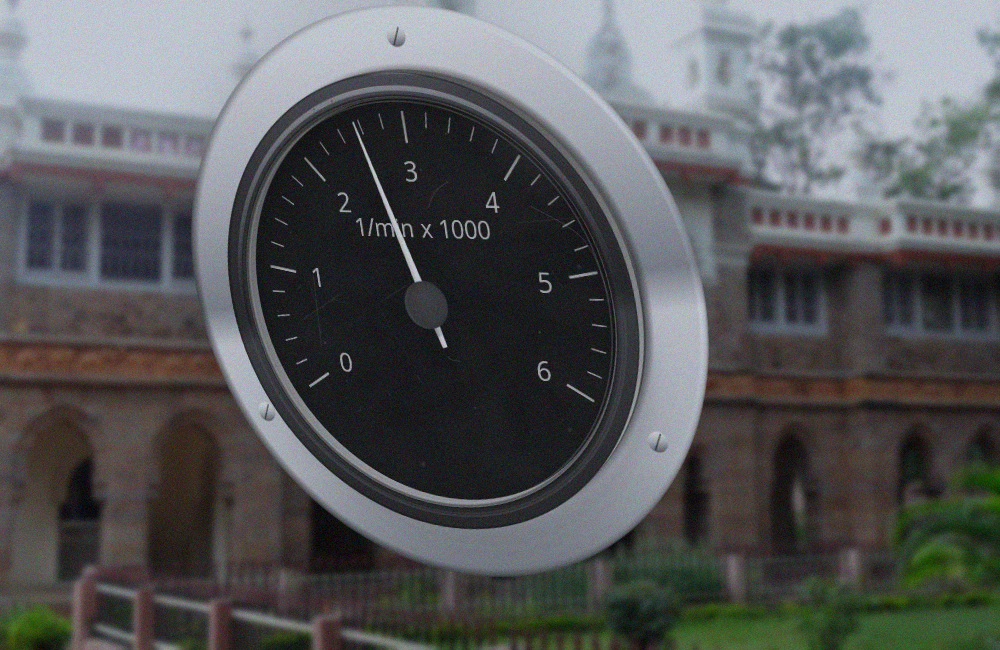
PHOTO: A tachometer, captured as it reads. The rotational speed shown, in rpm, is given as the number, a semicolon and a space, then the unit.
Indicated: 2600; rpm
